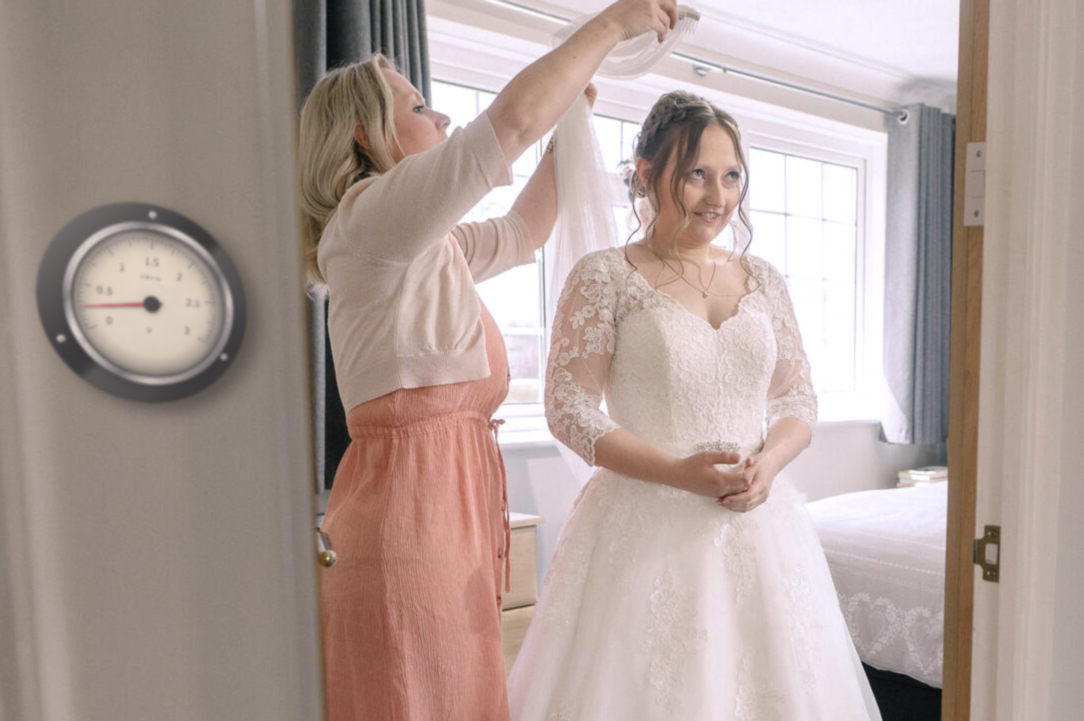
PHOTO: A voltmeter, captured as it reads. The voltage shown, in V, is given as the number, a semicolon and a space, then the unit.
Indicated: 0.25; V
